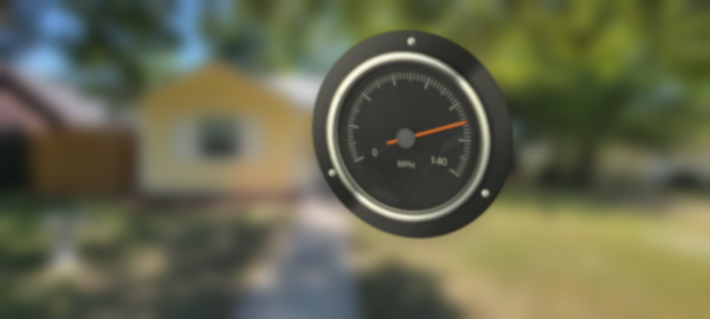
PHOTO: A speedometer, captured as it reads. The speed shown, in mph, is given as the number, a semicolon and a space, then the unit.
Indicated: 110; mph
